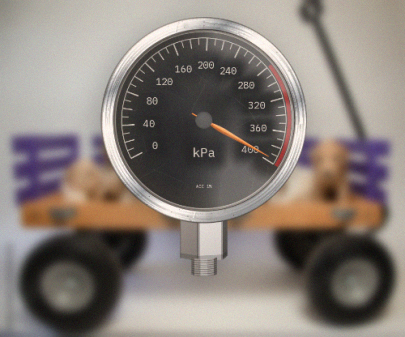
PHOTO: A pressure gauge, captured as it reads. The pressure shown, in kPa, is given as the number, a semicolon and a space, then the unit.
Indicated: 395; kPa
